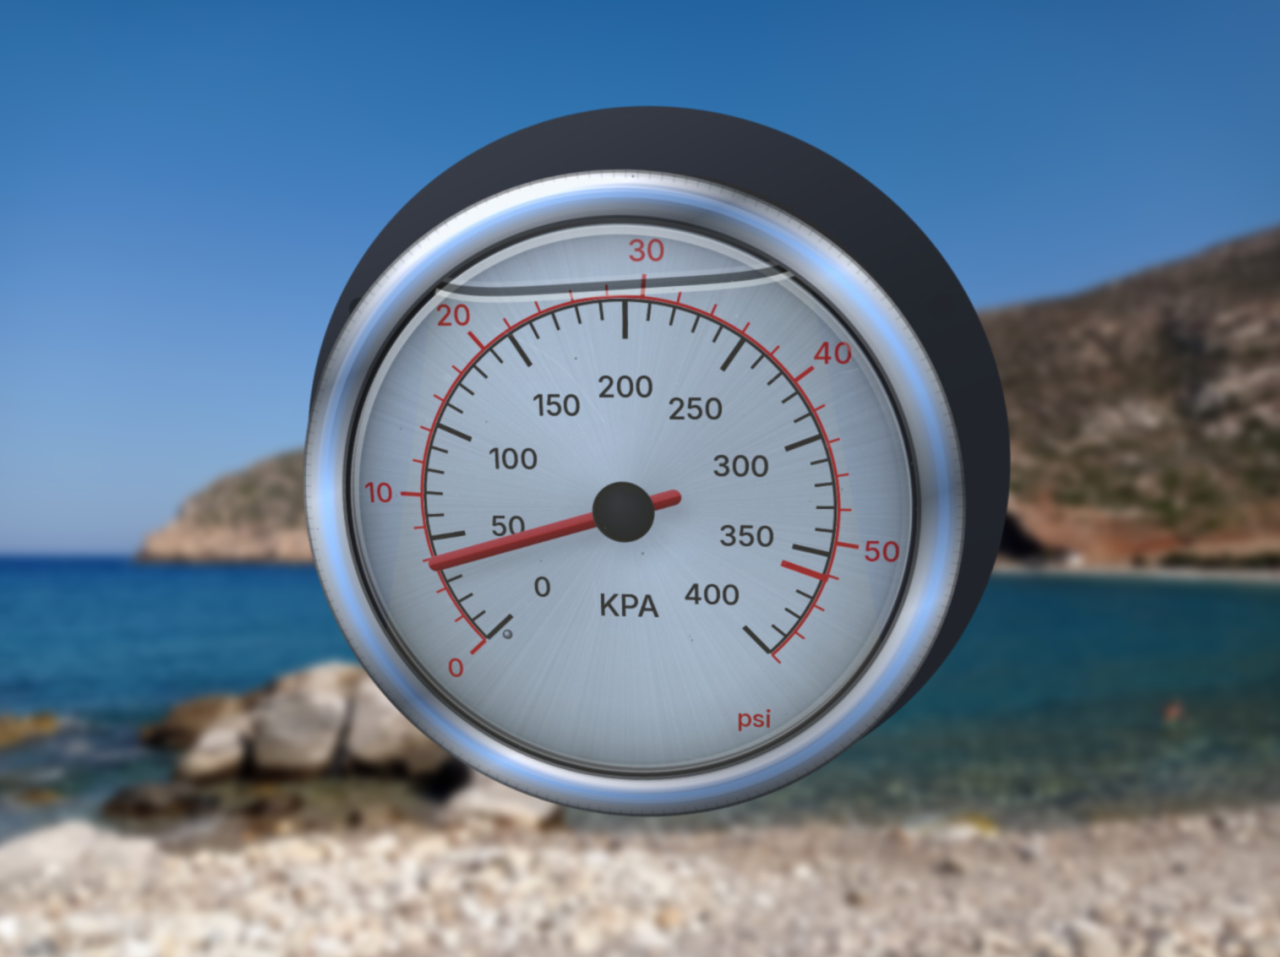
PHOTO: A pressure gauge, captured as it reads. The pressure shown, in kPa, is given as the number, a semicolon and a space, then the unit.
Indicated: 40; kPa
